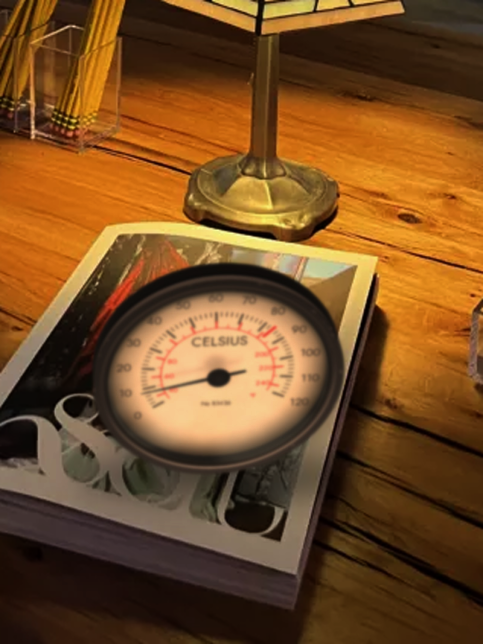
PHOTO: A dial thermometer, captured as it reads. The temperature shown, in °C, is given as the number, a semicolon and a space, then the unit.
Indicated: 10; °C
